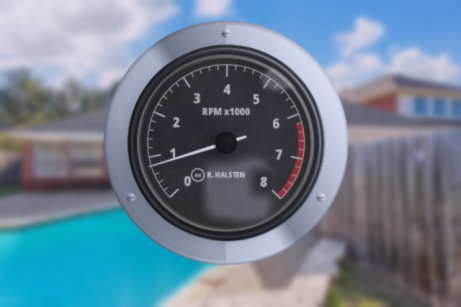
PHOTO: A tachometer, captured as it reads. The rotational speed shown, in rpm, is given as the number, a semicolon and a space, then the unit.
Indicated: 800; rpm
